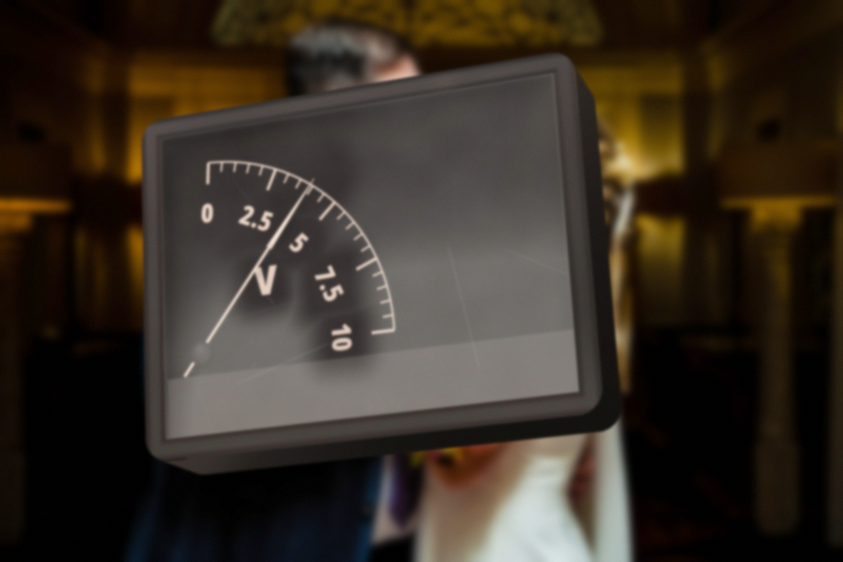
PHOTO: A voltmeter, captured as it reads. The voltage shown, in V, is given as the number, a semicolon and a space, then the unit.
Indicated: 4; V
